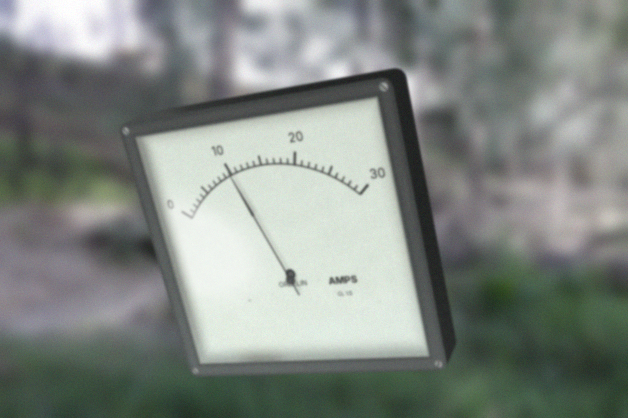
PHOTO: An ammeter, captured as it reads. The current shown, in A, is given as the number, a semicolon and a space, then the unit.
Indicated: 10; A
